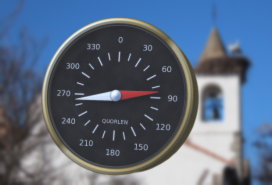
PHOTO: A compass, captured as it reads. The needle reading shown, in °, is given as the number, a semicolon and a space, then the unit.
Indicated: 82.5; °
